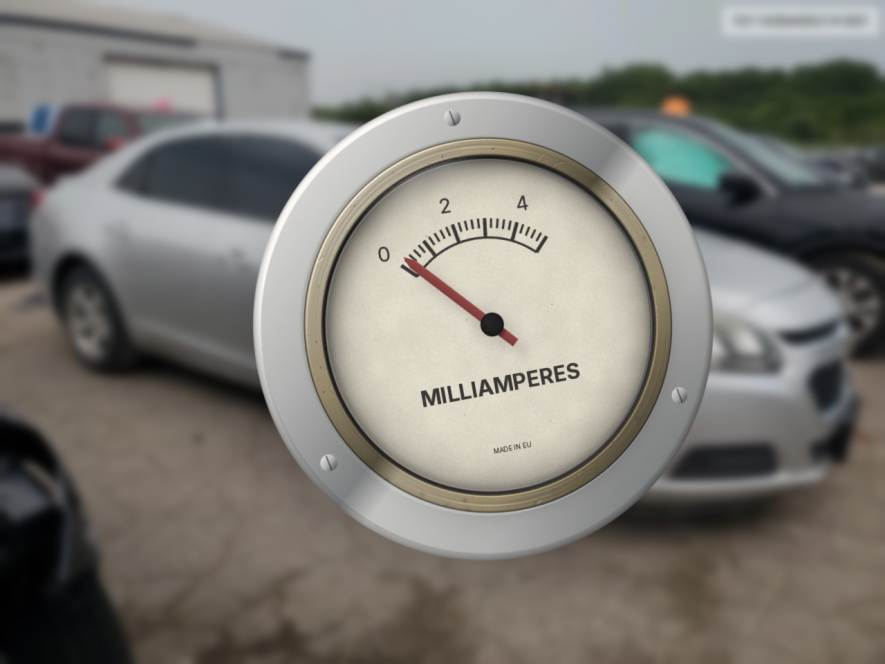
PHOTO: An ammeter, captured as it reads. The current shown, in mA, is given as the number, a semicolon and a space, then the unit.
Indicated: 0.2; mA
